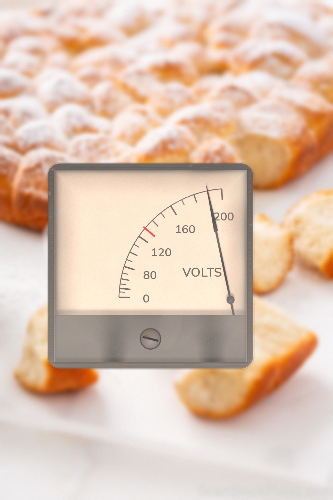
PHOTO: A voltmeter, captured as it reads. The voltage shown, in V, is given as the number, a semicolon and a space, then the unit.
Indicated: 190; V
